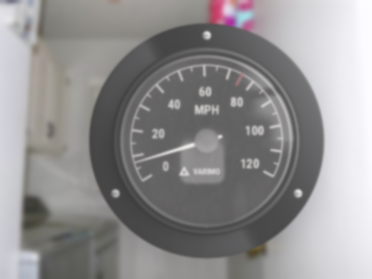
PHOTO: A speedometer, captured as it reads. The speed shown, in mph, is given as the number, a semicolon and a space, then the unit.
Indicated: 7.5; mph
